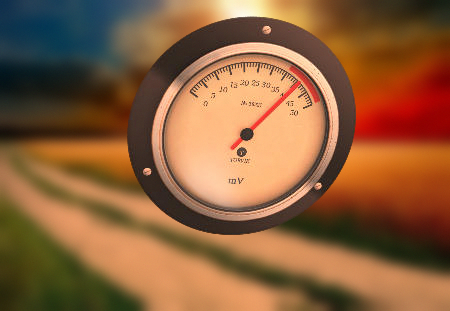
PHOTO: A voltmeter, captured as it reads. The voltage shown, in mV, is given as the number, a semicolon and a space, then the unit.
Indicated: 40; mV
